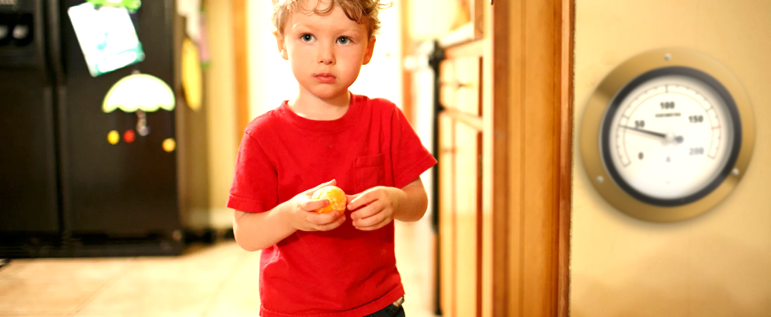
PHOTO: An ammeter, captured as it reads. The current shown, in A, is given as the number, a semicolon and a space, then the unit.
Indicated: 40; A
